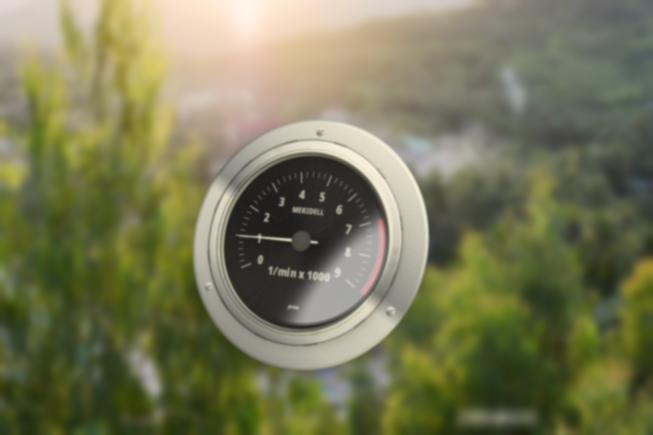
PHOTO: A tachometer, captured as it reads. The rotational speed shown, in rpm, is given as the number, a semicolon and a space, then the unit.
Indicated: 1000; rpm
